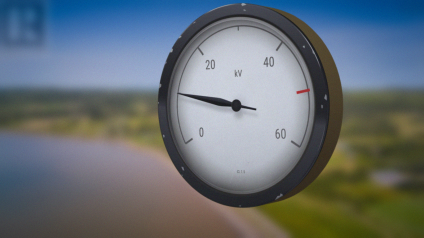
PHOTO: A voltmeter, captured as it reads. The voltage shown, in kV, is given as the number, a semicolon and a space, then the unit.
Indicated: 10; kV
